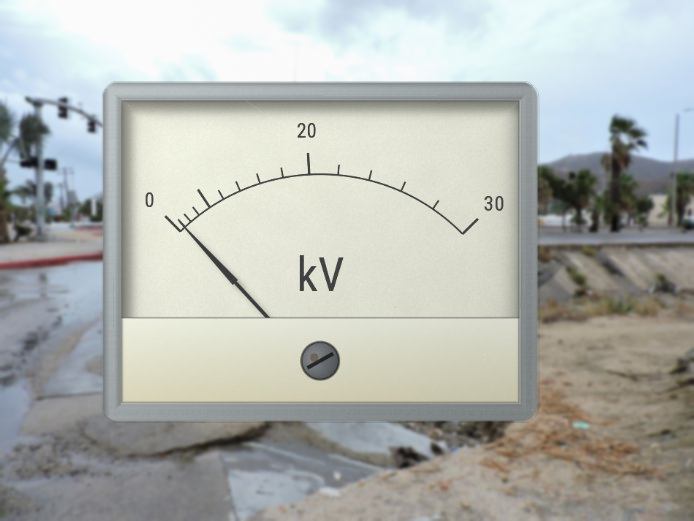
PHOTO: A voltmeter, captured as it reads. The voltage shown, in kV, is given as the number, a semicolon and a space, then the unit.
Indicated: 4; kV
